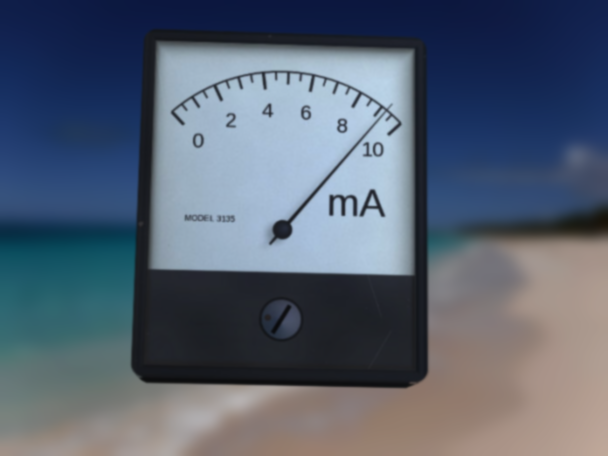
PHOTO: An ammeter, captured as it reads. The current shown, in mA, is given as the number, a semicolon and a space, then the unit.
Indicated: 9.25; mA
